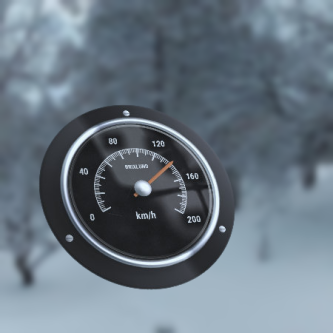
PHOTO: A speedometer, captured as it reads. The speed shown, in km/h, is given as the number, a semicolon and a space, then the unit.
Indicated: 140; km/h
